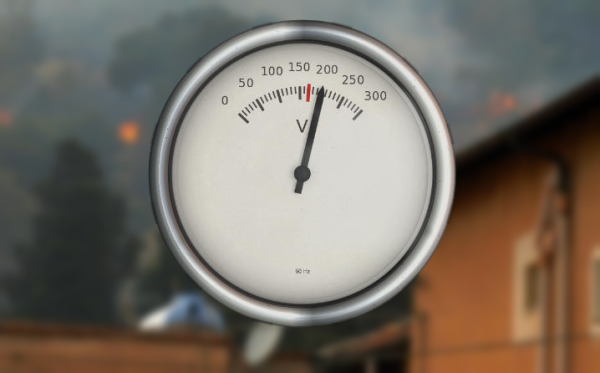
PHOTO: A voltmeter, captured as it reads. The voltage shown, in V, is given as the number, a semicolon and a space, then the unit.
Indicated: 200; V
